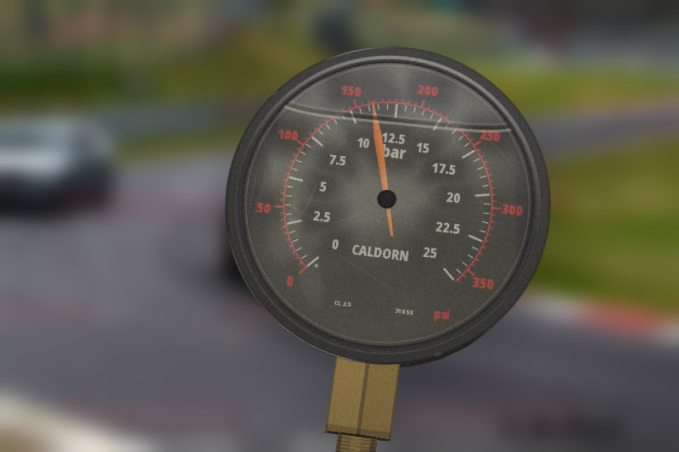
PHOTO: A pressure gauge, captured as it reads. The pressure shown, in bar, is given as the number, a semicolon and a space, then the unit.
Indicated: 11.25; bar
